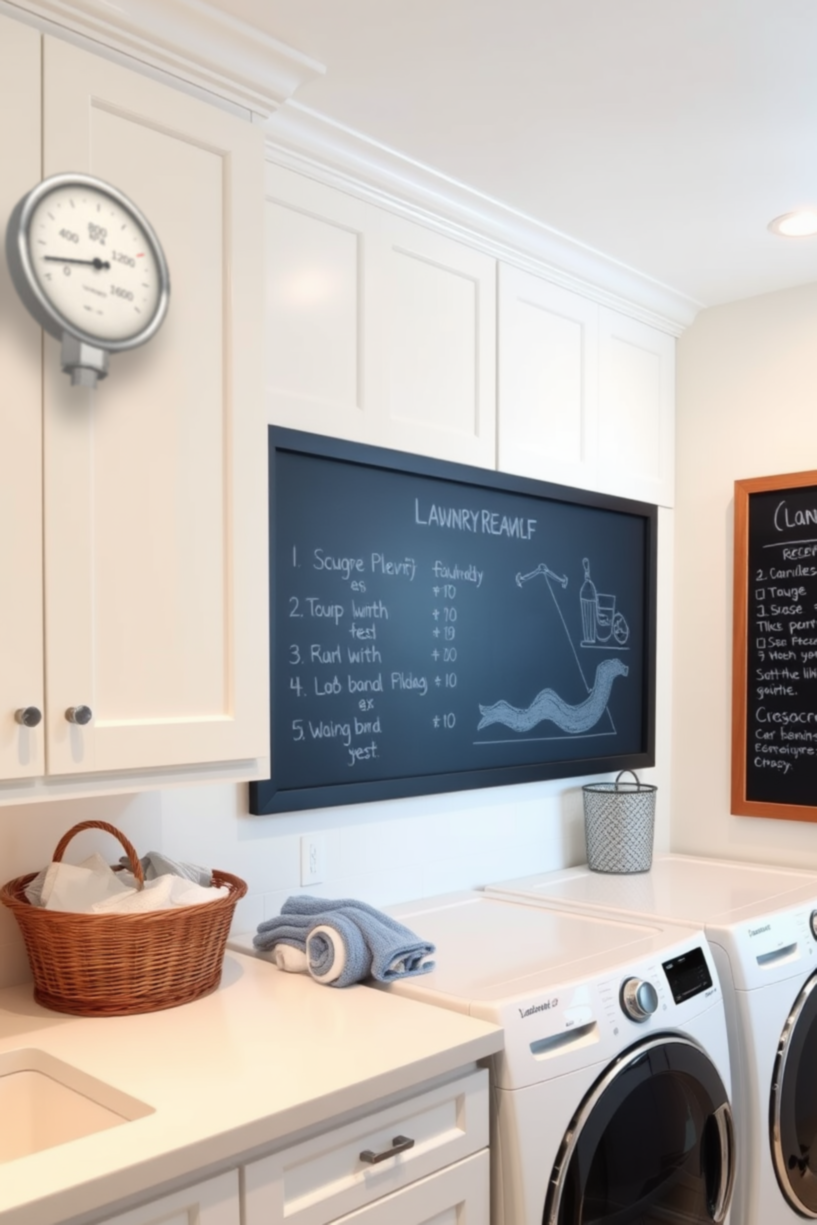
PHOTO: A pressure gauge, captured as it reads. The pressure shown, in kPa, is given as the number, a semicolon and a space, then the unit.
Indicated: 100; kPa
